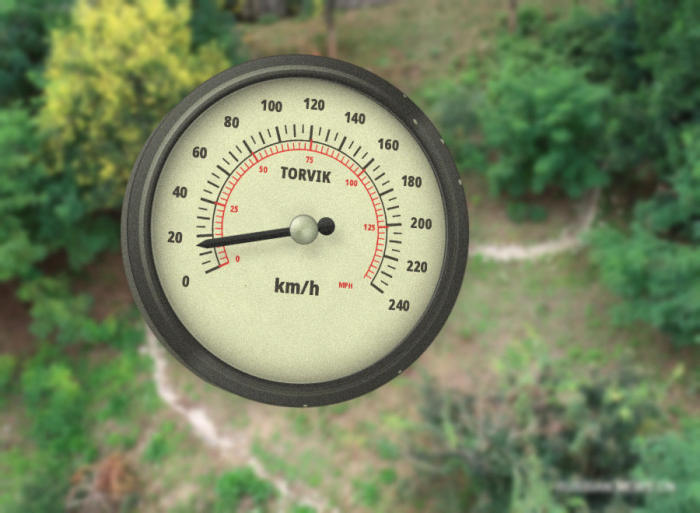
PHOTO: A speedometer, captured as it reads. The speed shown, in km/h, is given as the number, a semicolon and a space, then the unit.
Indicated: 15; km/h
